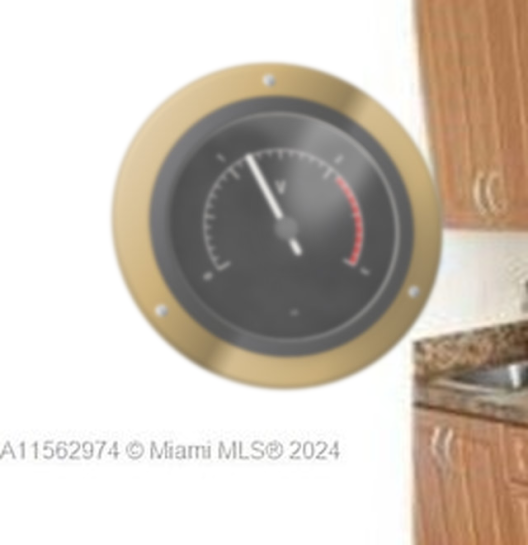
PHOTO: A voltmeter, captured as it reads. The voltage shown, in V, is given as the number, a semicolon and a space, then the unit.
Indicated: 1.2; V
